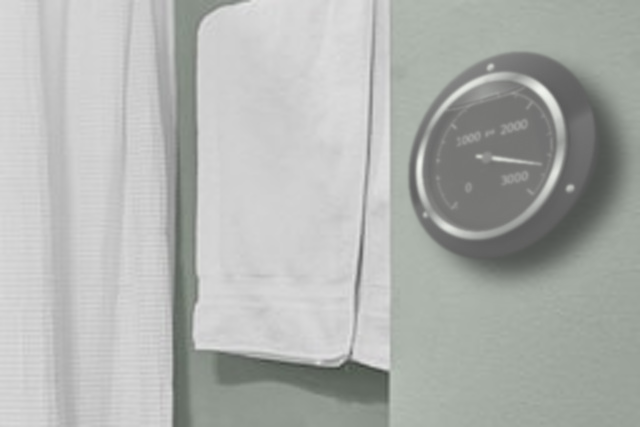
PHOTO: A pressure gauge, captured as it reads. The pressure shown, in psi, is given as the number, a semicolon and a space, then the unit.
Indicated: 2700; psi
